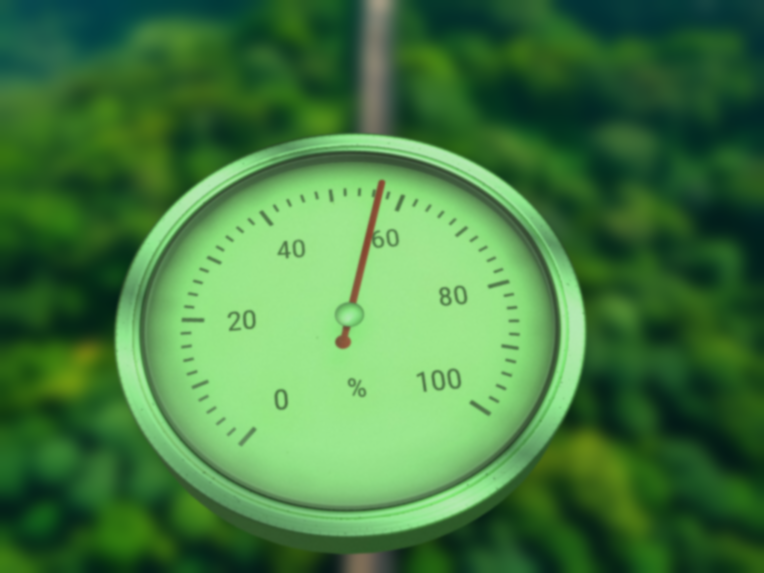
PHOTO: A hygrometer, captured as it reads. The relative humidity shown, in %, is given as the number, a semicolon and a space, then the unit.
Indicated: 57; %
